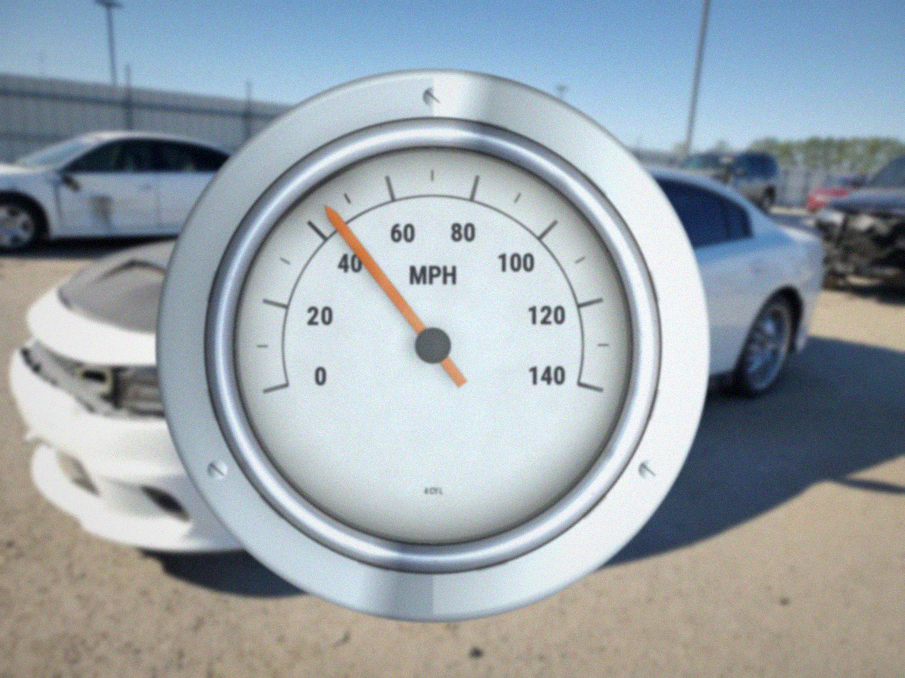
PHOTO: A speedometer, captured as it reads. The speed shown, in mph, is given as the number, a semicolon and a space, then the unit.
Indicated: 45; mph
